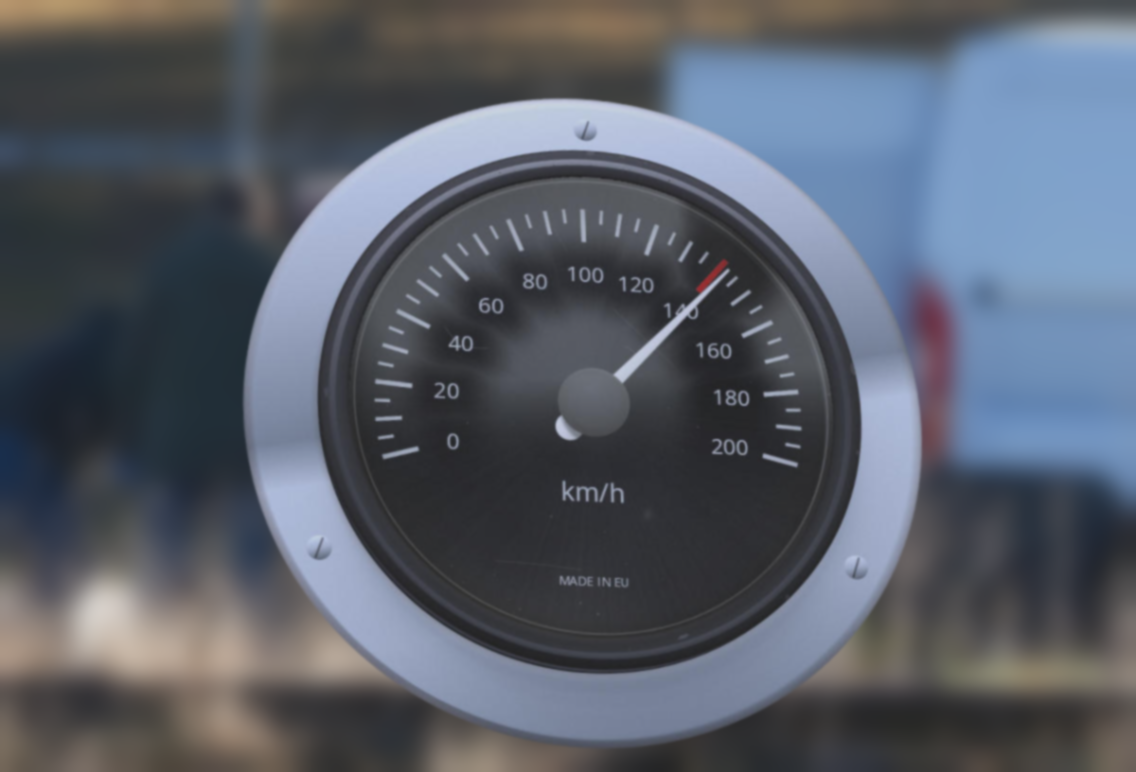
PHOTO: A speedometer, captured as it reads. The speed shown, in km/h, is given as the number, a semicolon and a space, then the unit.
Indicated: 142.5; km/h
